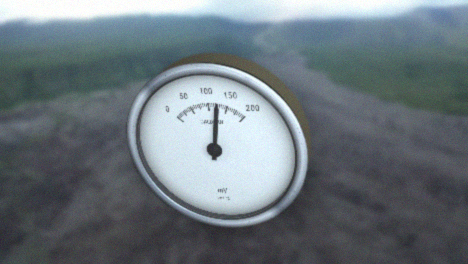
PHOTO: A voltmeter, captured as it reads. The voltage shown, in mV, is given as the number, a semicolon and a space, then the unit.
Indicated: 125; mV
